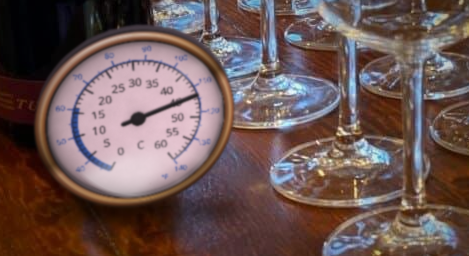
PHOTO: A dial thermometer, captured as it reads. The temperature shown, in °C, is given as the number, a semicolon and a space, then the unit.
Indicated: 45; °C
